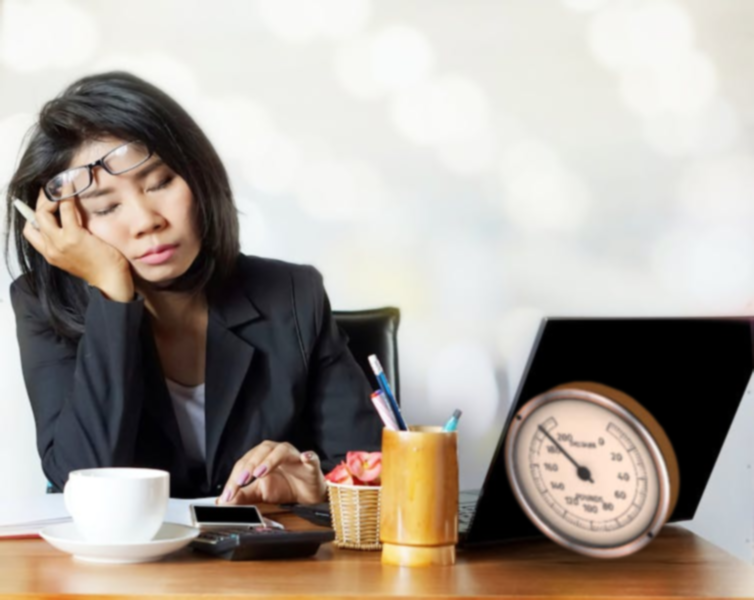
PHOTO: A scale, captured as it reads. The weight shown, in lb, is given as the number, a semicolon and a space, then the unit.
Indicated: 190; lb
